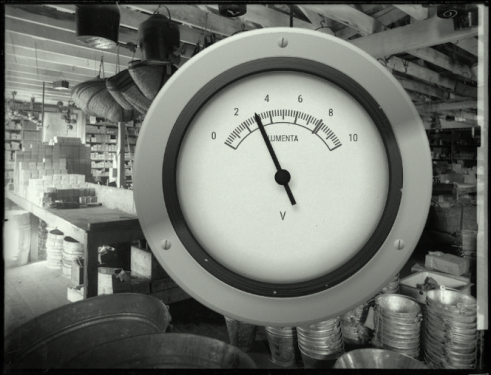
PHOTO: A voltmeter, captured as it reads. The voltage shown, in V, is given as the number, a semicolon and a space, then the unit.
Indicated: 3; V
